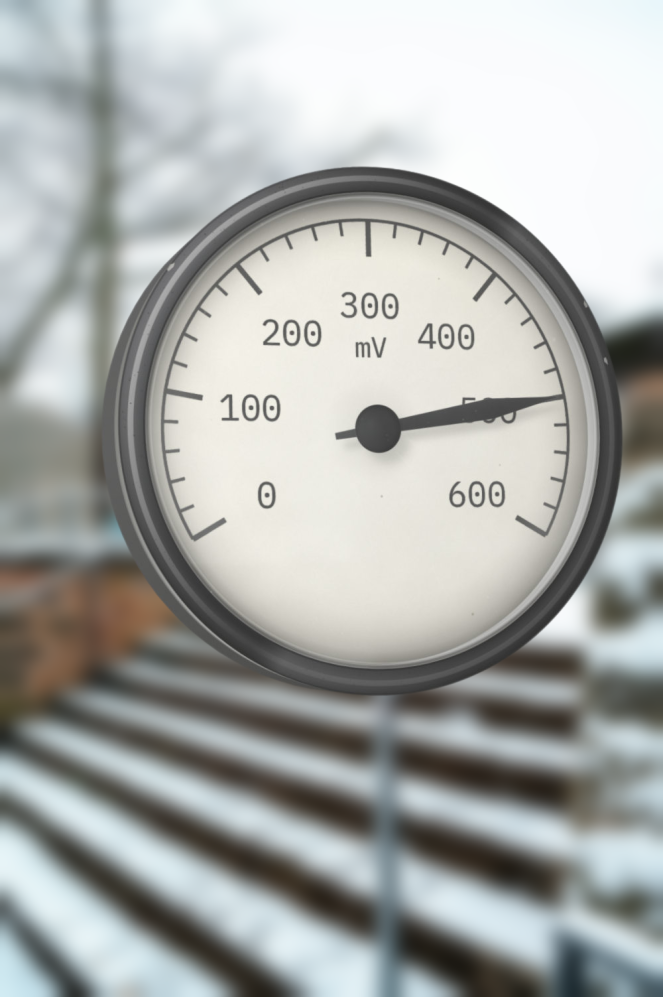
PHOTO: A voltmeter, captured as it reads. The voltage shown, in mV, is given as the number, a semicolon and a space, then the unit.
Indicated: 500; mV
